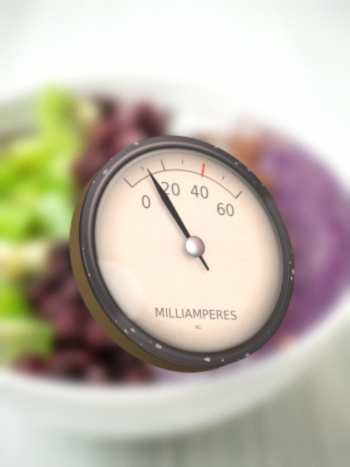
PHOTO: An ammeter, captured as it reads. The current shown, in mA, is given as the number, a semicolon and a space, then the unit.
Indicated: 10; mA
